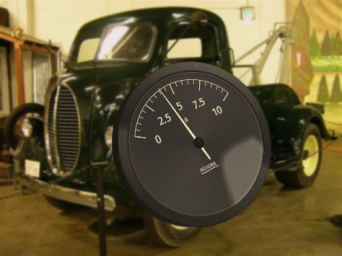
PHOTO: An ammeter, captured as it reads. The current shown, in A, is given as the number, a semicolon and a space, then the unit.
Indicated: 4; A
